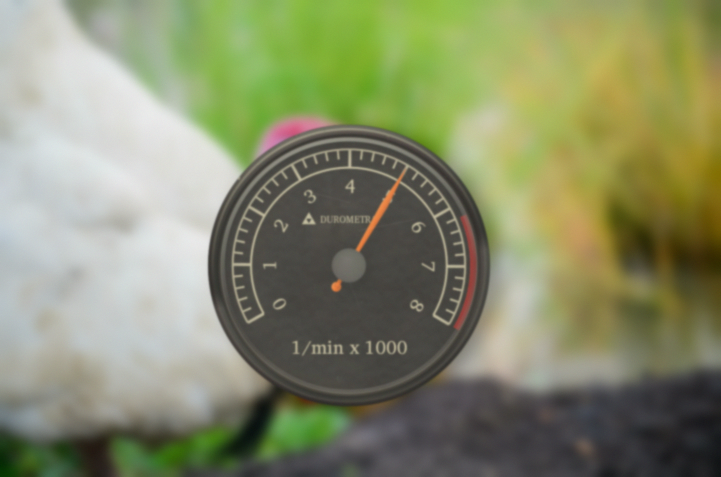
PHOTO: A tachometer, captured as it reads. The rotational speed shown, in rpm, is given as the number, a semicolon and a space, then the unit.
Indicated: 5000; rpm
